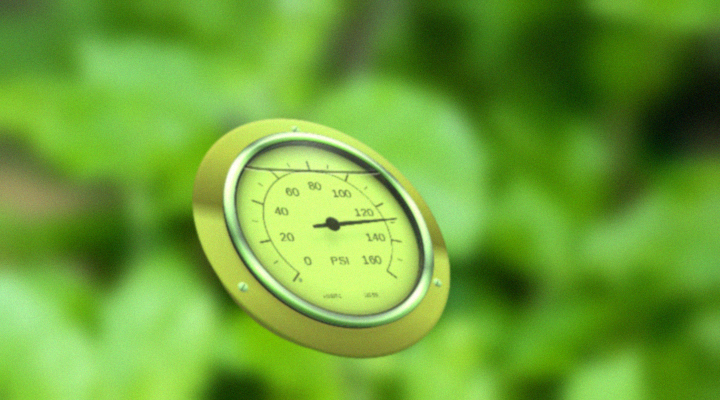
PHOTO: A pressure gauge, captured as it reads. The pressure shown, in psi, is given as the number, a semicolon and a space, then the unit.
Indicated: 130; psi
